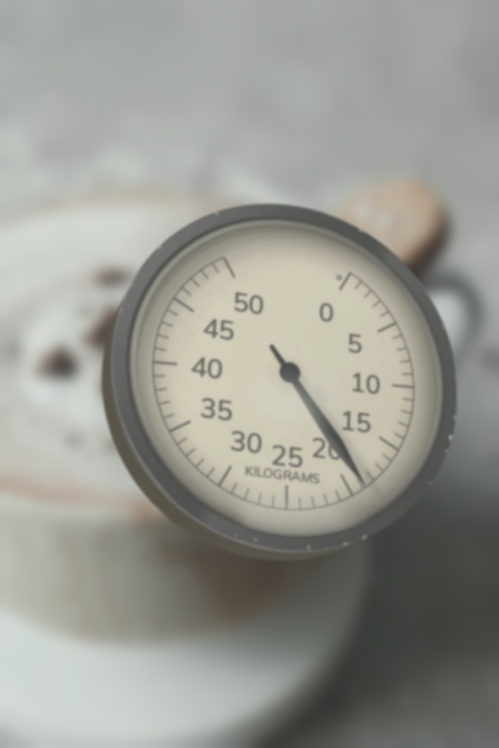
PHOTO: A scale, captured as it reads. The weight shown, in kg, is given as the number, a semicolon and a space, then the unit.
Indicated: 19; kg
